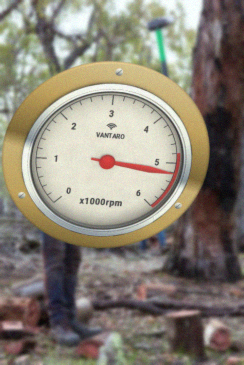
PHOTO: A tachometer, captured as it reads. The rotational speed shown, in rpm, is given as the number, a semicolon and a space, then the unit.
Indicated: 5200; rpm
